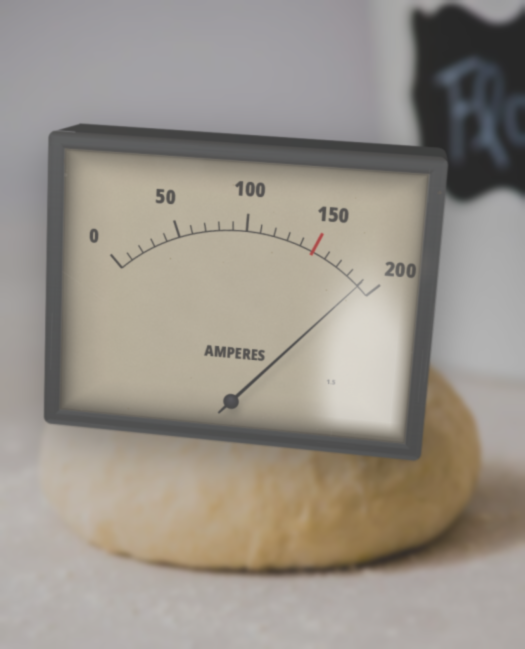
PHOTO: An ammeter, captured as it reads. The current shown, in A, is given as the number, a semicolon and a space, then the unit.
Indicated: 190; A
